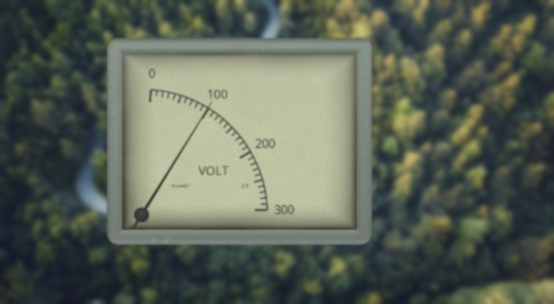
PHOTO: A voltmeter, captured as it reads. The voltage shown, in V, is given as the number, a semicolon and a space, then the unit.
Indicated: 100; V
